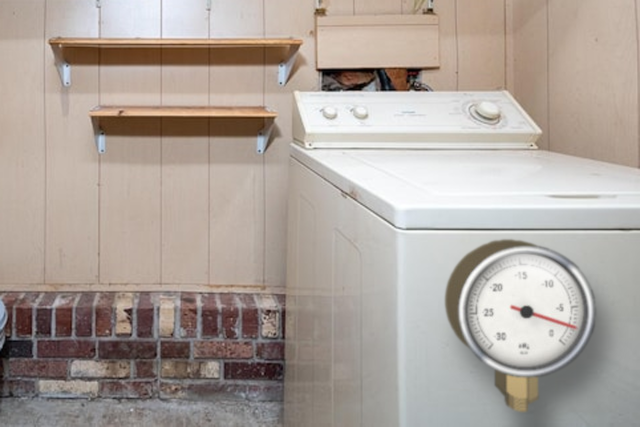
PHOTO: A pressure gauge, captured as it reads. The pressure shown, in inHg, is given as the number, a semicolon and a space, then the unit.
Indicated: -2.5; inHg
